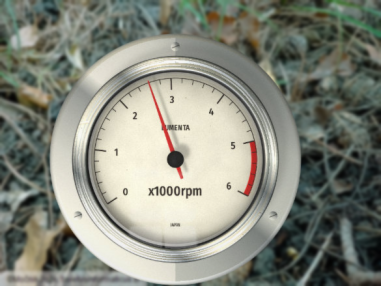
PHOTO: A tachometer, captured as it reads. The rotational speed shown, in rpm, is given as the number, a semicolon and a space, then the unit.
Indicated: 2600; rpm
